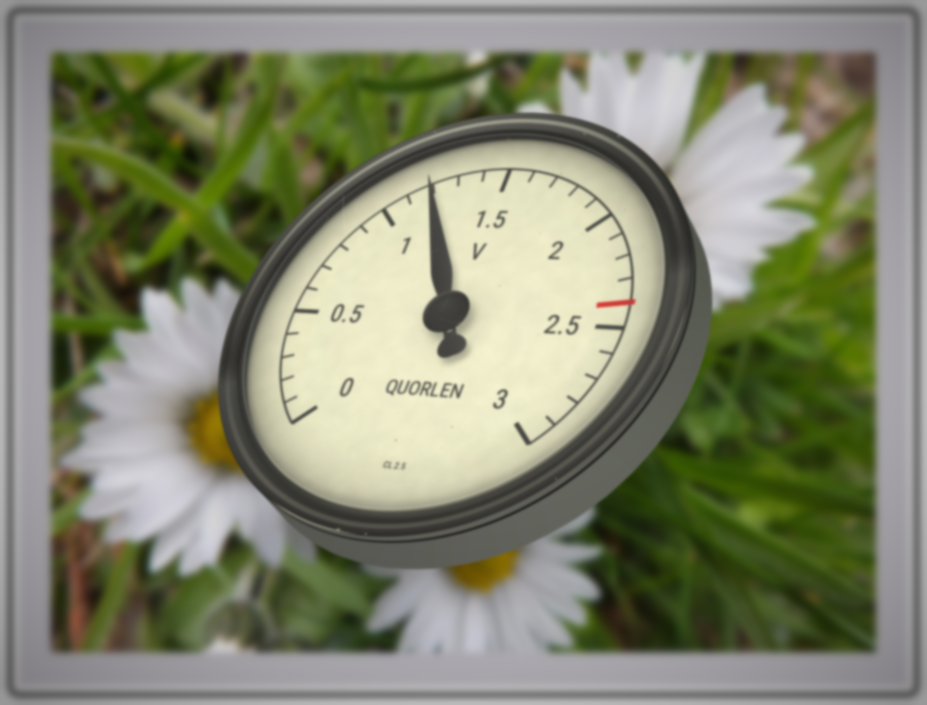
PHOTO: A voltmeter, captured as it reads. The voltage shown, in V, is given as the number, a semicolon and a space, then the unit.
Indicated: 1.2; V
